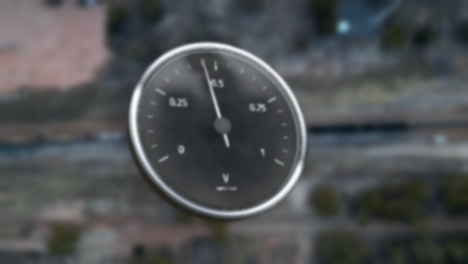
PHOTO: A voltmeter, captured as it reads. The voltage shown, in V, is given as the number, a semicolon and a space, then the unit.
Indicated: 0.45; V
